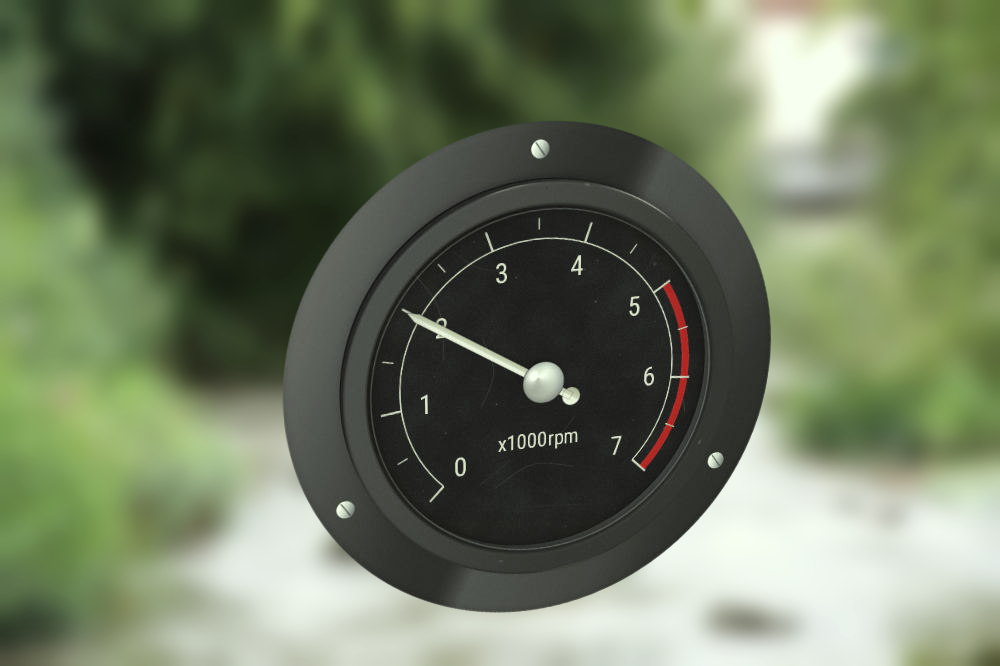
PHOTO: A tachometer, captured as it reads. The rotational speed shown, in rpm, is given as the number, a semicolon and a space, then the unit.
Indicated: 2000; rpm
